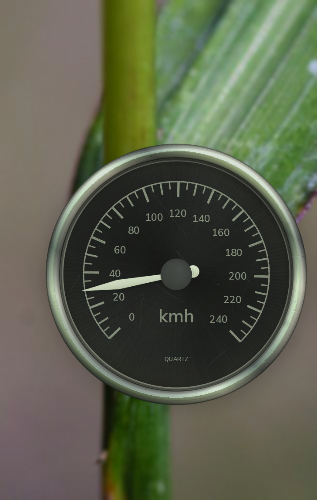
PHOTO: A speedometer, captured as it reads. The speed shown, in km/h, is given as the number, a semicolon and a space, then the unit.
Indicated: 30; km/h
